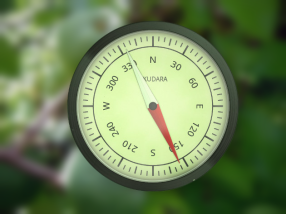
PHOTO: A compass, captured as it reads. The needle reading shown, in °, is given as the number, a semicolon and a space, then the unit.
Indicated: 155; °
